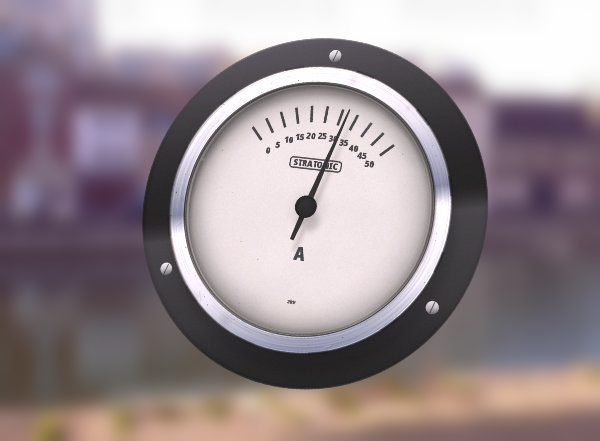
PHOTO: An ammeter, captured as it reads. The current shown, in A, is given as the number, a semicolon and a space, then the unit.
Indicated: 32.5; A
